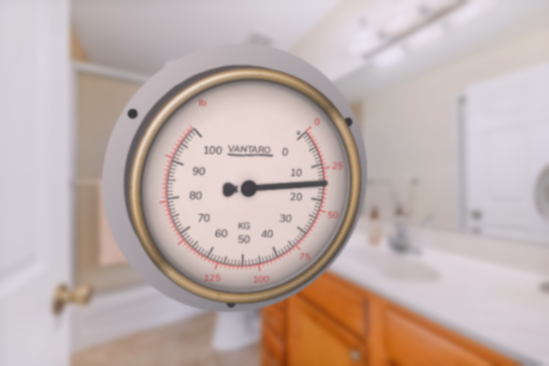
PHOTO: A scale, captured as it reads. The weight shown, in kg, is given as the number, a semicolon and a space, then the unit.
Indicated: 15; kg
